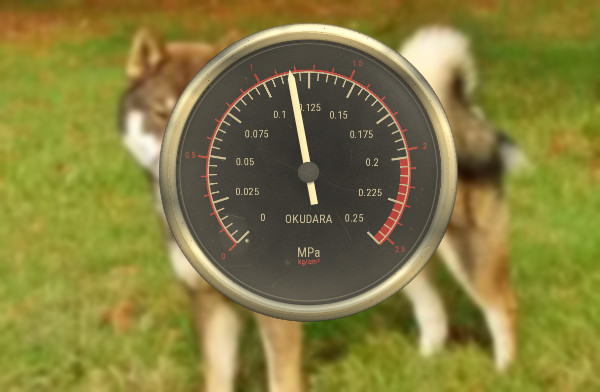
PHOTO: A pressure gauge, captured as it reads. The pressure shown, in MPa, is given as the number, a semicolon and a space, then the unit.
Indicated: 0.115; MPa
